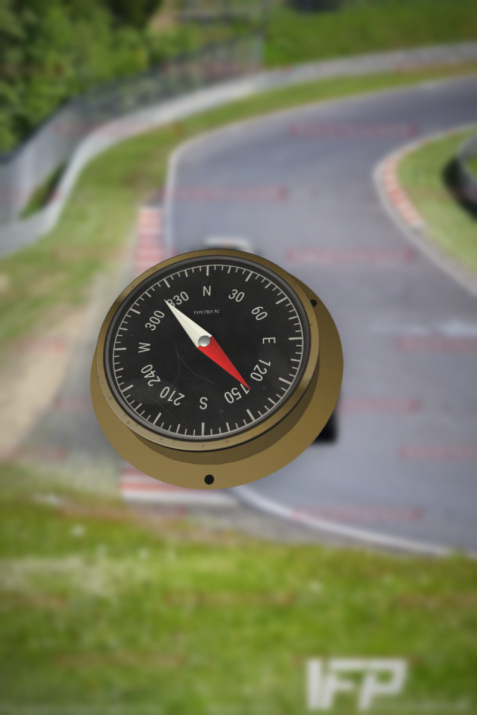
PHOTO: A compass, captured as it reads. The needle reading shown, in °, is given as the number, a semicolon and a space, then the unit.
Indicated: 140; °
